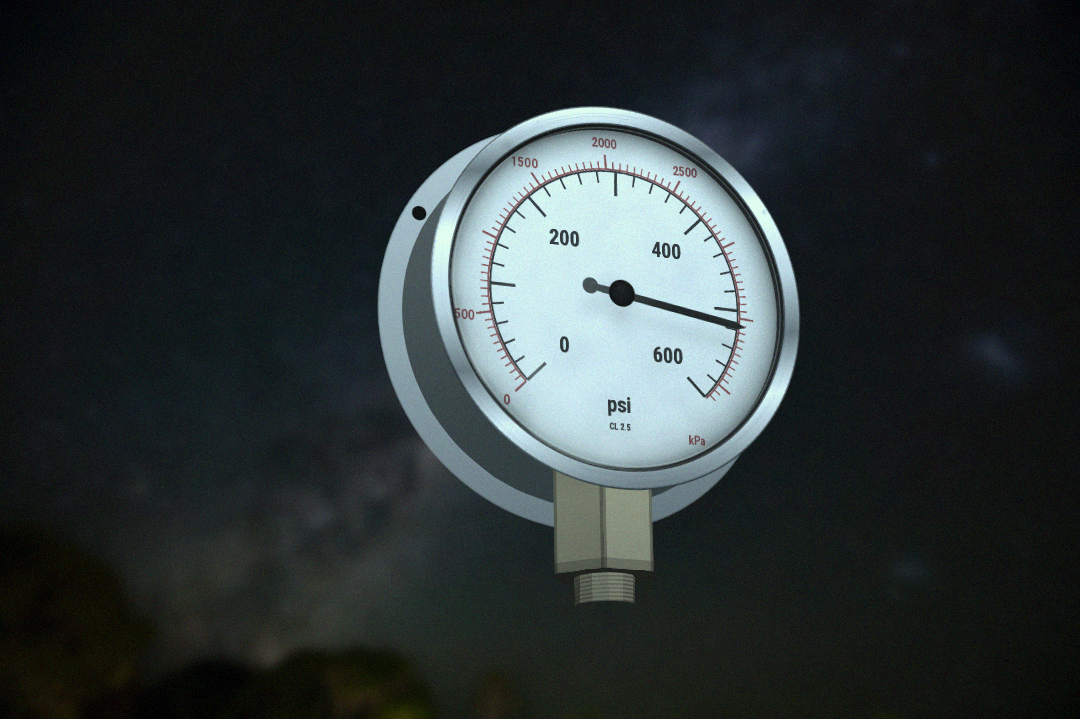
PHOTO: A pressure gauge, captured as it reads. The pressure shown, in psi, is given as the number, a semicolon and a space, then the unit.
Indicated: 520; psi
